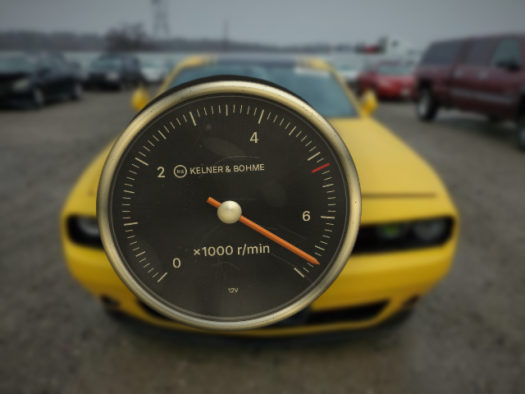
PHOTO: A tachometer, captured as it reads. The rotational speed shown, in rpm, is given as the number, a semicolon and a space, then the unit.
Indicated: 6700; rpm
